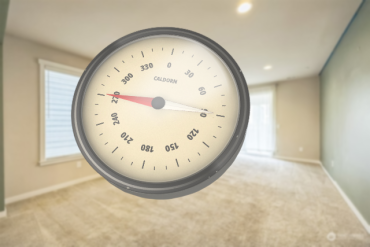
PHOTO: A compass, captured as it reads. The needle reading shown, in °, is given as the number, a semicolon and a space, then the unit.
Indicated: 270; °
